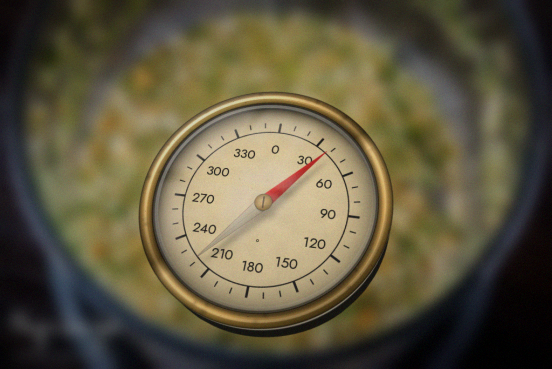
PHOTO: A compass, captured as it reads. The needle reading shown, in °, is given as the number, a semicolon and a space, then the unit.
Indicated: 40; °
